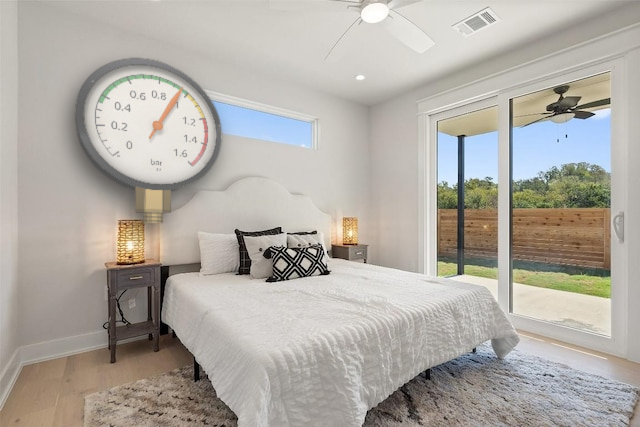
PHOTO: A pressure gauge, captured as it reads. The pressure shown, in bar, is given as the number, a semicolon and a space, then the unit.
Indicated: 0.95; bar
